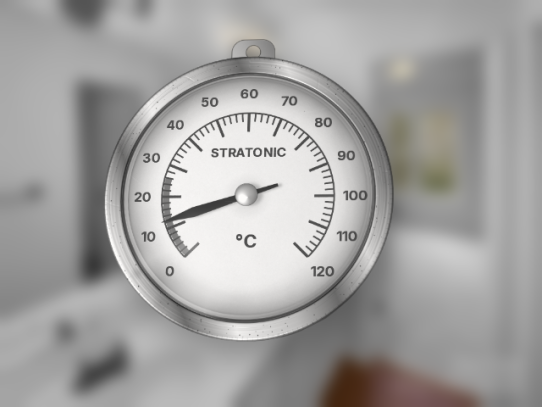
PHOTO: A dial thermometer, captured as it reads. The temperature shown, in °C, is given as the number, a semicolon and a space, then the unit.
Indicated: 12; °C
